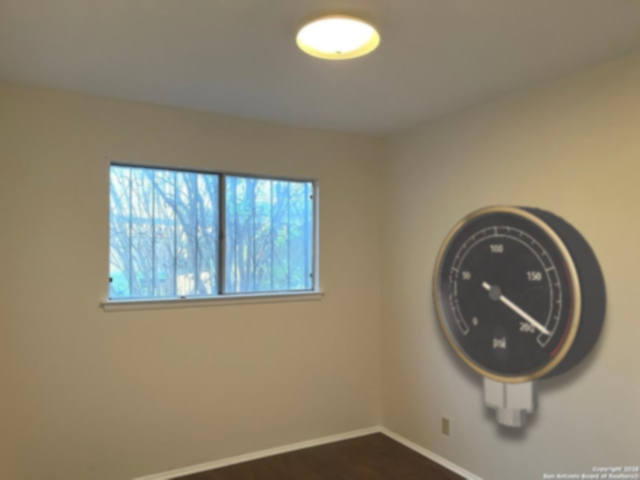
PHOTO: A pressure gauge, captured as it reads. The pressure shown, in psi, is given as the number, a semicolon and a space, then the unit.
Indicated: 190; psi
